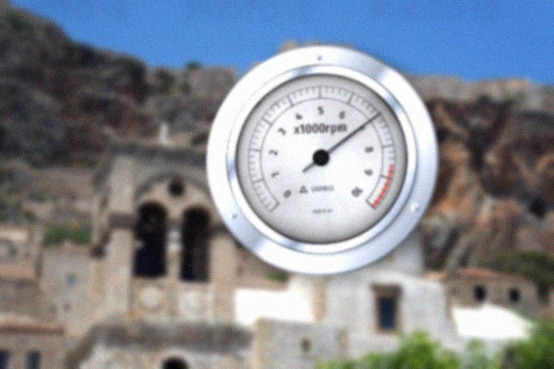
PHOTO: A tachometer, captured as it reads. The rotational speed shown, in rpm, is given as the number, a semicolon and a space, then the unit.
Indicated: 7000; rpm
